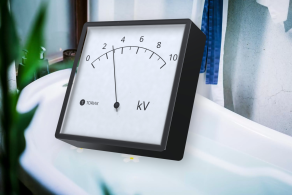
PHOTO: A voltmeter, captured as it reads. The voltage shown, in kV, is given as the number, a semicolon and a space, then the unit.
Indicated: 3; kV
